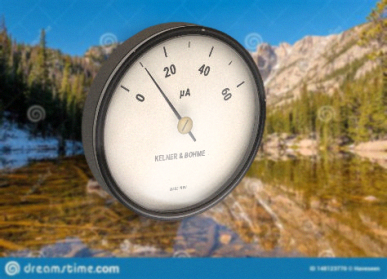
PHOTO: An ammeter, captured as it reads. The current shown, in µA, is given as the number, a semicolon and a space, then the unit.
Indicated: 10; µA
